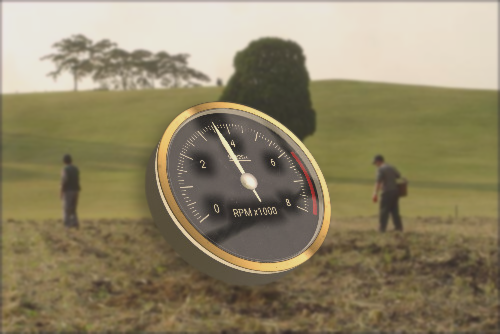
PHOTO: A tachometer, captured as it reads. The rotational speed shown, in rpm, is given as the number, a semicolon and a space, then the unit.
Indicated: 3500; rpm
